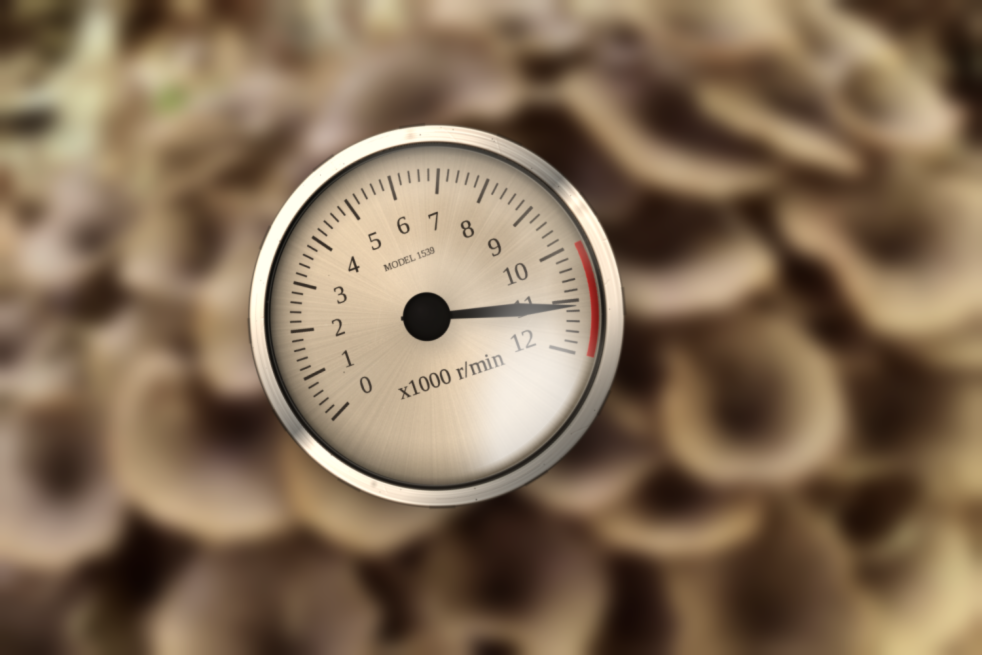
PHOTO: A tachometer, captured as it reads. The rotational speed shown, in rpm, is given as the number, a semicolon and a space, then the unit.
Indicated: 11100; rpm
